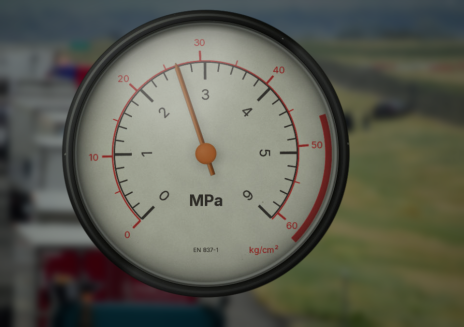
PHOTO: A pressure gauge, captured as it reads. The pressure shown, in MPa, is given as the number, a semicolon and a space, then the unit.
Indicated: 2.6; MPa
